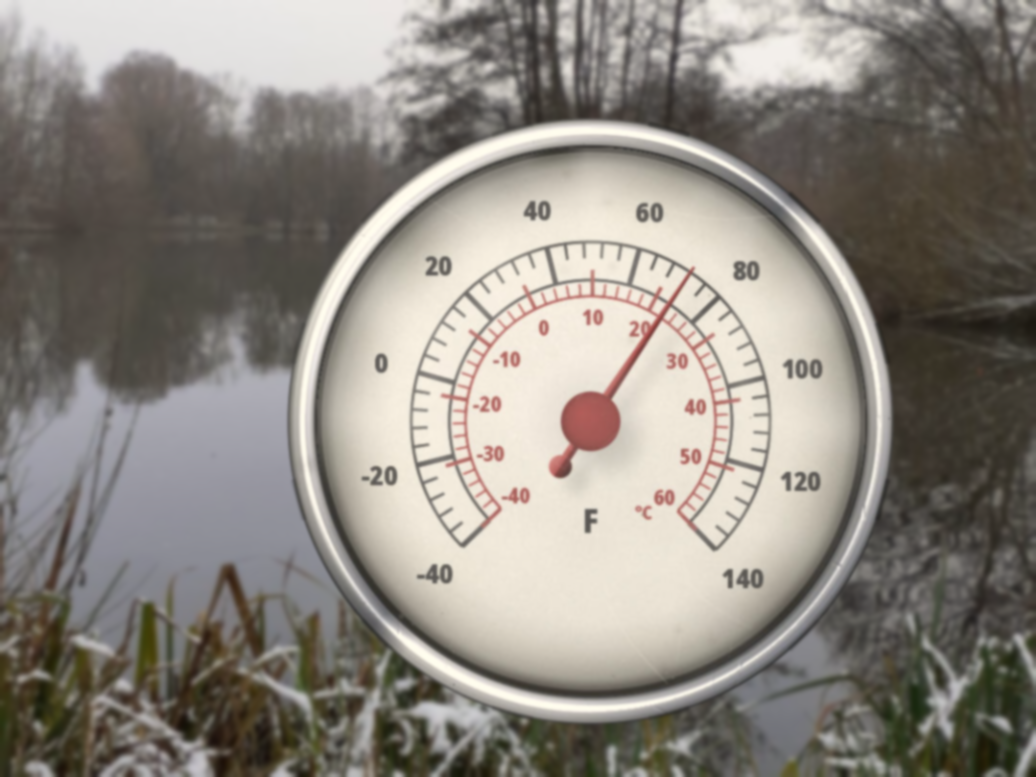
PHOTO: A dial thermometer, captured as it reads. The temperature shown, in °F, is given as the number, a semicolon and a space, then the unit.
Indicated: 72; °F
